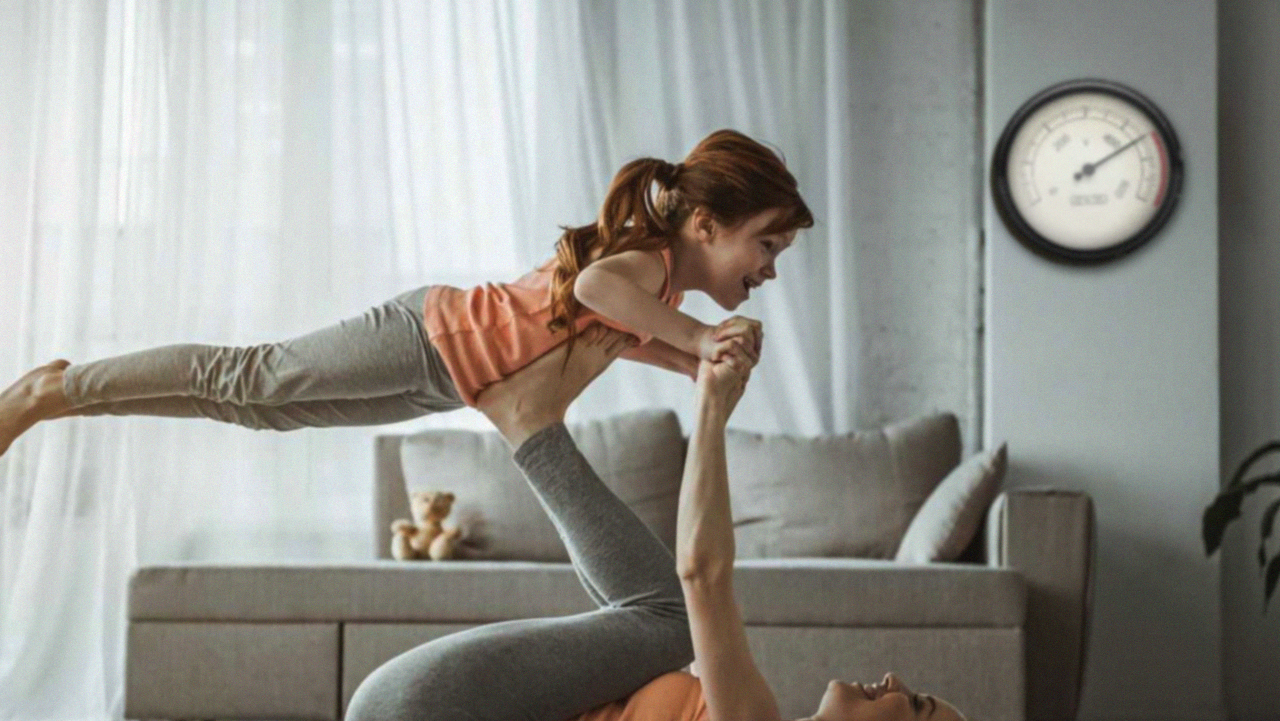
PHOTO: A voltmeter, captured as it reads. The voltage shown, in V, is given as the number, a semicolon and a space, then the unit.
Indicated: 450; V
